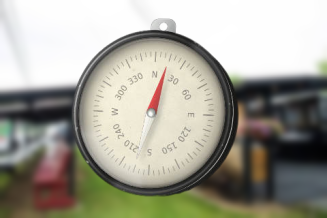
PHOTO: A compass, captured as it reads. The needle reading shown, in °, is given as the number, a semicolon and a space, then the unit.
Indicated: 15; °
